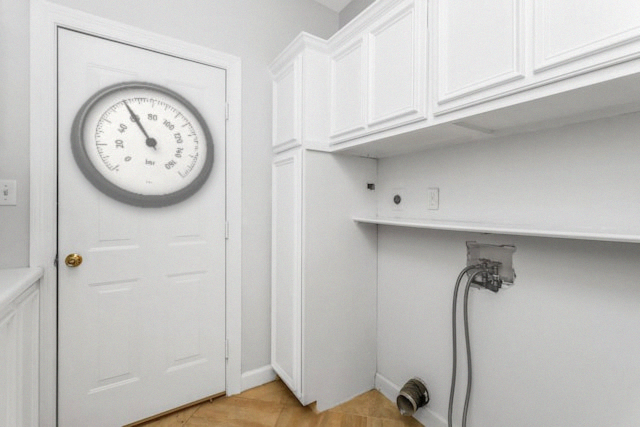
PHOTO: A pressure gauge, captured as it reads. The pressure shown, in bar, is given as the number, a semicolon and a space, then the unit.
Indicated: 60; bar
